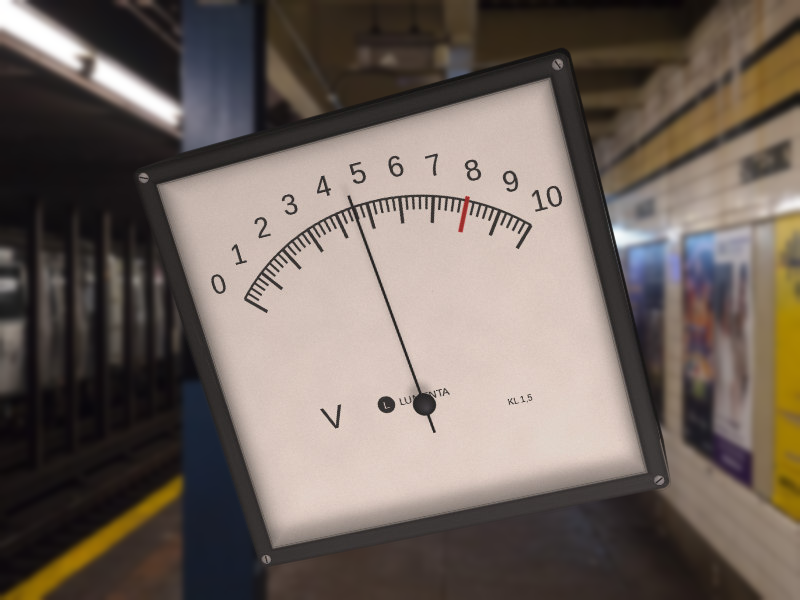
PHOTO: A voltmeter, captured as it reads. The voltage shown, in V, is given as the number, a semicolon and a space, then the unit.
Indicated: 4.6; V
